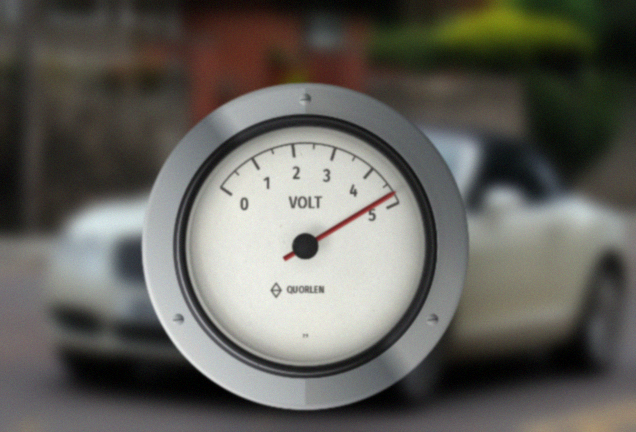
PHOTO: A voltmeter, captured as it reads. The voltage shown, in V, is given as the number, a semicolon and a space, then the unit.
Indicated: 4.75; V
